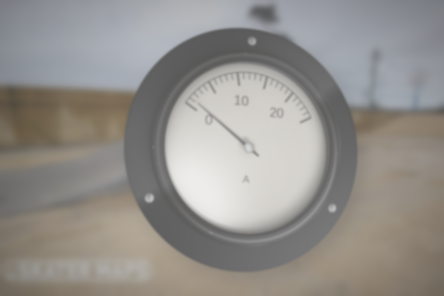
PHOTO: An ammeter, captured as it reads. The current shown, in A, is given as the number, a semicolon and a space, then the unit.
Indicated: 1; A
